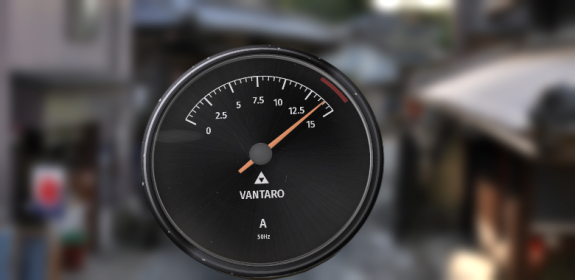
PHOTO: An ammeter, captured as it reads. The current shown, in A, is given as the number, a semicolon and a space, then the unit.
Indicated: 14; A
